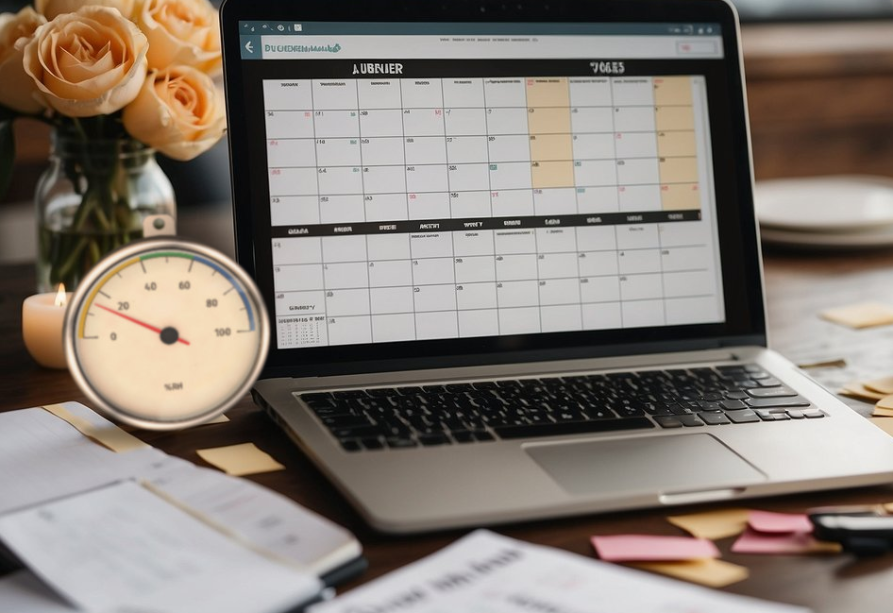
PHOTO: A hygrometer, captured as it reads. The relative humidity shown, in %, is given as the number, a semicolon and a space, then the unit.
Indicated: 15; %
